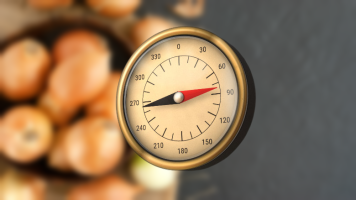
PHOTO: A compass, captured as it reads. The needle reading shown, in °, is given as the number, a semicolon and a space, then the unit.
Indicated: 82.5; °
